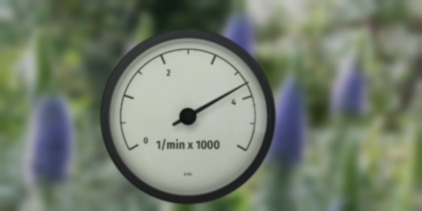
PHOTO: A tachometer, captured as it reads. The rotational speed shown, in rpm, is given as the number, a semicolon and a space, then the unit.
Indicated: 3750; rpm
